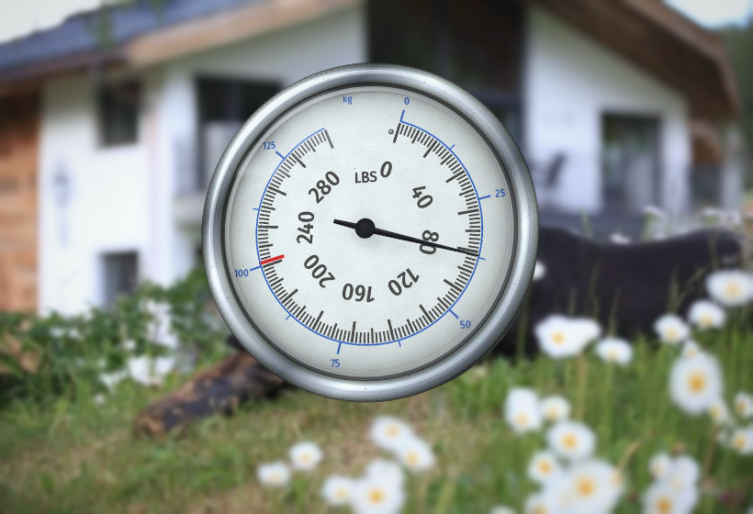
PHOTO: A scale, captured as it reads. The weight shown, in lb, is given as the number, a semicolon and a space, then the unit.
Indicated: 82; lb
